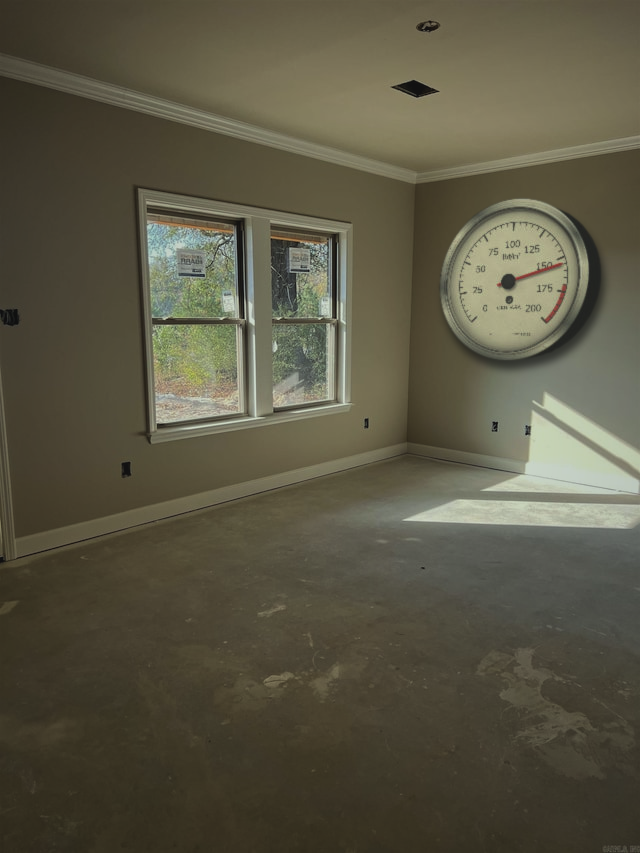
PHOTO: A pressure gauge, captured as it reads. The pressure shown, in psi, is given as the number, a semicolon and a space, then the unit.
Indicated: 155; psi
